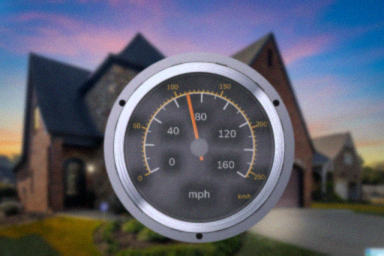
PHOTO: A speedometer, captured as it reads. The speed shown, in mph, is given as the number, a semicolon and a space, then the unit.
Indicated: 70; mph
